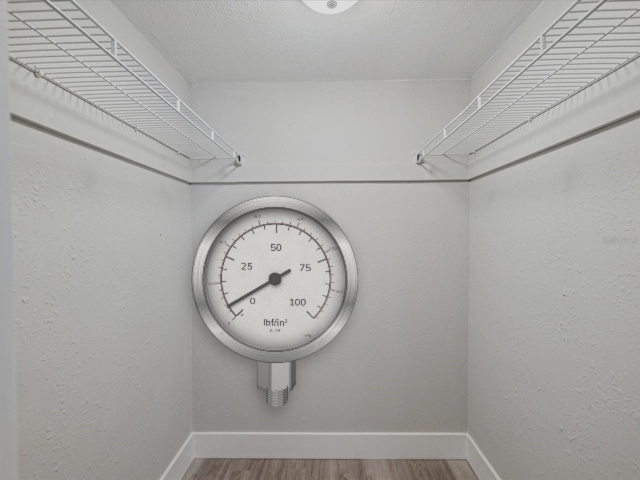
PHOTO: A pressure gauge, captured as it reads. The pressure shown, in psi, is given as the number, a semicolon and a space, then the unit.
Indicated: 5; psi
